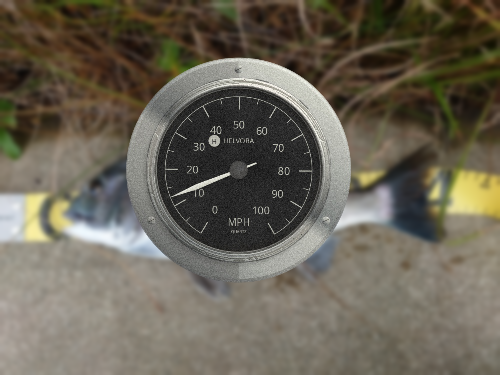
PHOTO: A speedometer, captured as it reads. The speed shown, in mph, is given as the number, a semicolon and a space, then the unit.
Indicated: 12.5; mph
